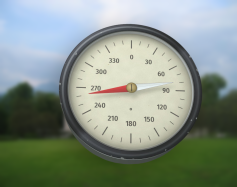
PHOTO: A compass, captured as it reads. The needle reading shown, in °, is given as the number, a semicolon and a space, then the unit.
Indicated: 260; °
